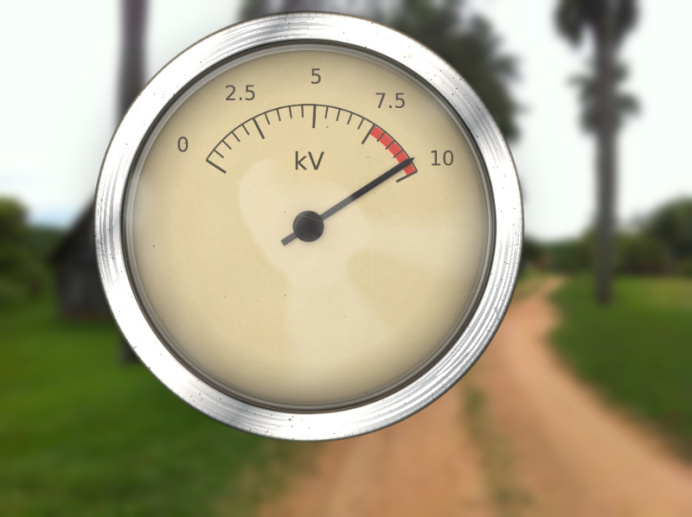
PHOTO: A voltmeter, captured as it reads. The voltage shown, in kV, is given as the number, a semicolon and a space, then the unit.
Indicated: 9.5; kV
